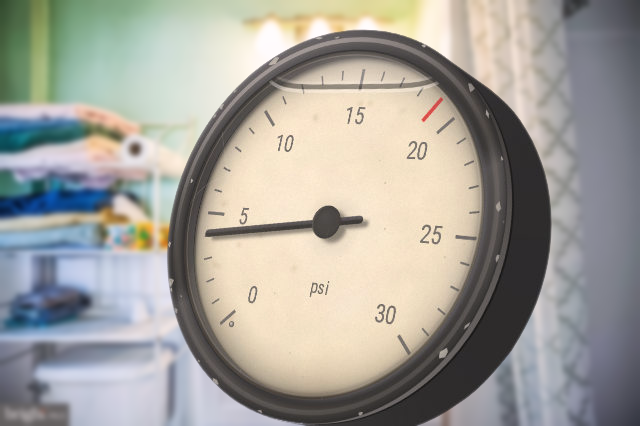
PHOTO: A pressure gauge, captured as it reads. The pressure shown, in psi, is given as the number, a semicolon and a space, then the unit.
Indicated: 4; psi
